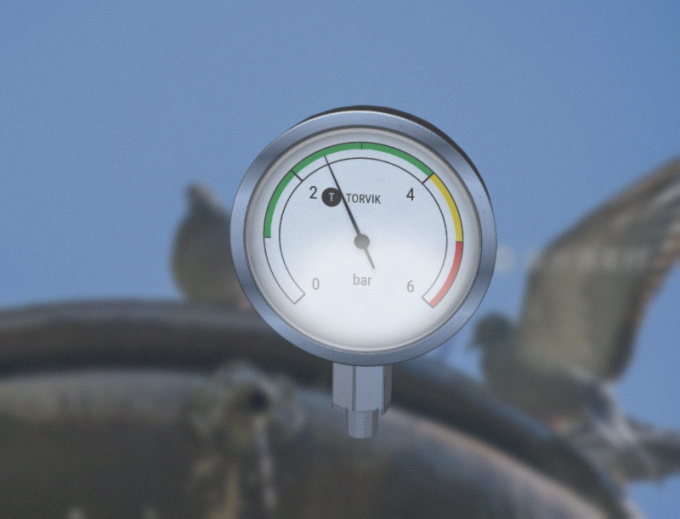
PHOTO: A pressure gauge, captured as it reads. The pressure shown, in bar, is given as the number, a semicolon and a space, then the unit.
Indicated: 2.5; bar
